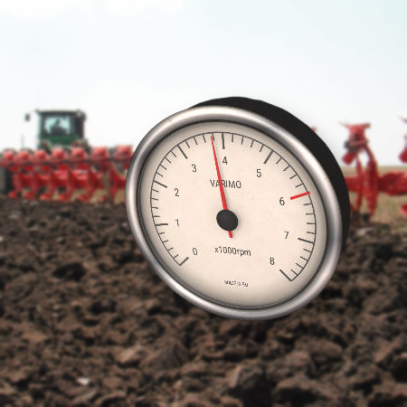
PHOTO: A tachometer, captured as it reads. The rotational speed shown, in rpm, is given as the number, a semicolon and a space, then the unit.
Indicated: 3800; rpm
